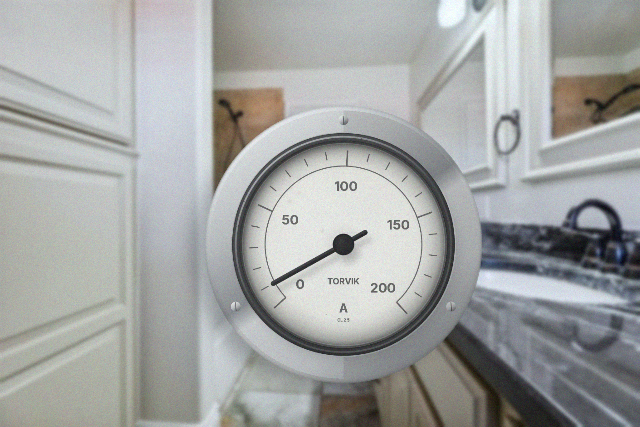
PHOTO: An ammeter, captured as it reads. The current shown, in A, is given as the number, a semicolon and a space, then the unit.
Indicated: 10; A
